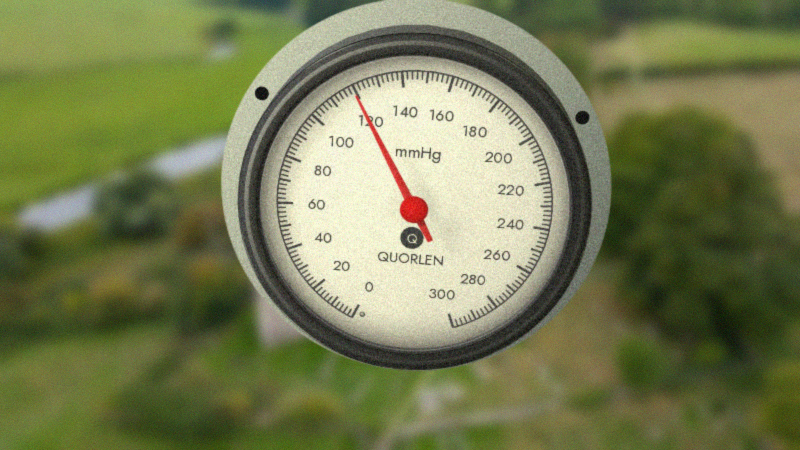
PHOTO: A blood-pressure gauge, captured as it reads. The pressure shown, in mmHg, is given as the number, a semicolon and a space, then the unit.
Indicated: 120; mmHg
